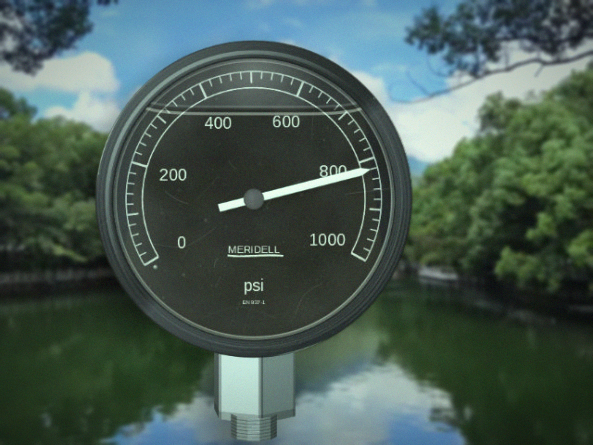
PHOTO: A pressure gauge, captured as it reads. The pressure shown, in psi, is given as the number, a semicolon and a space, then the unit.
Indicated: 820; psi
